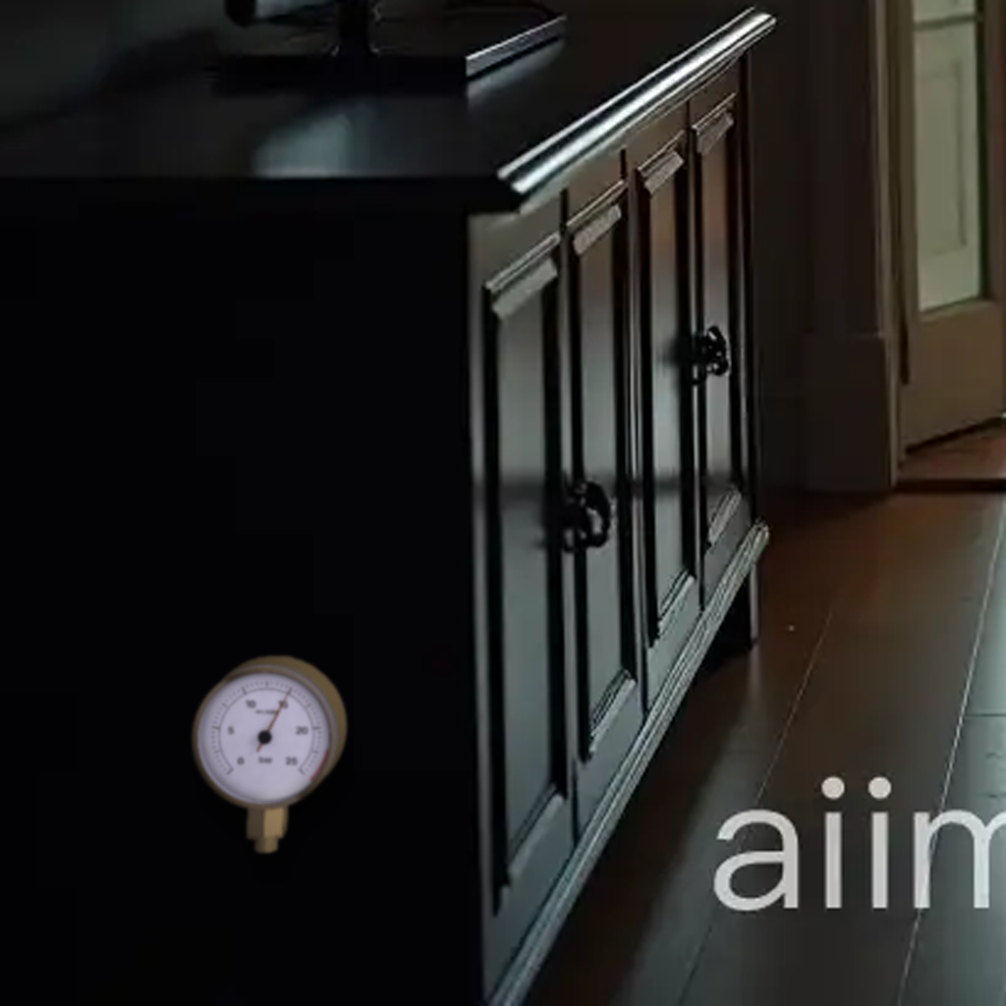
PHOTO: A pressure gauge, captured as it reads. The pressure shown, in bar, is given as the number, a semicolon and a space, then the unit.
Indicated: 15; bar
